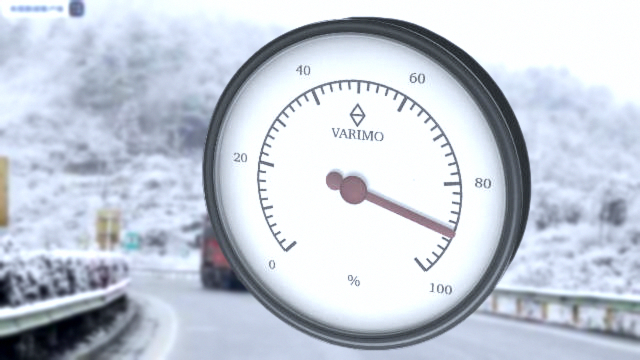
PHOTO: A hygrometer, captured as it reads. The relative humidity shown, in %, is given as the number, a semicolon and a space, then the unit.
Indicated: 90; %
